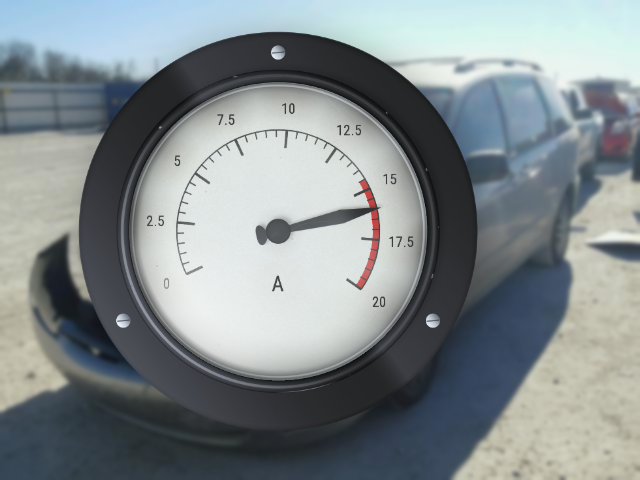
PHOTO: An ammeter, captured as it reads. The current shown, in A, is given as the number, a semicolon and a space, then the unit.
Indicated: 16; A
